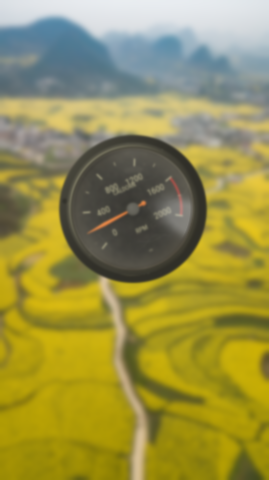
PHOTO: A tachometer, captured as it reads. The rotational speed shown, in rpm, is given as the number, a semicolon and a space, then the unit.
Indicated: 200; rpm
